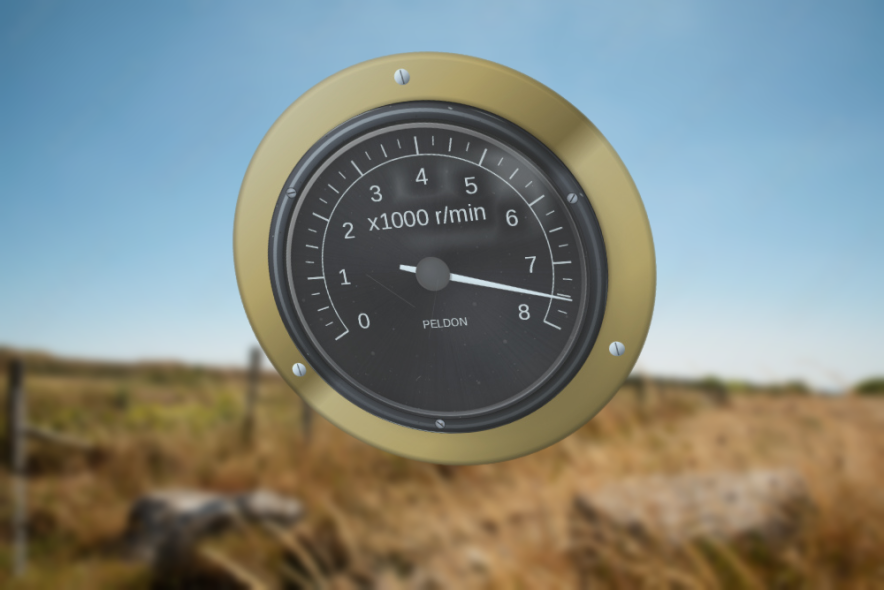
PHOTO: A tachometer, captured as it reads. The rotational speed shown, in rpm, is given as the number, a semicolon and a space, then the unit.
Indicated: 7500; rpm
